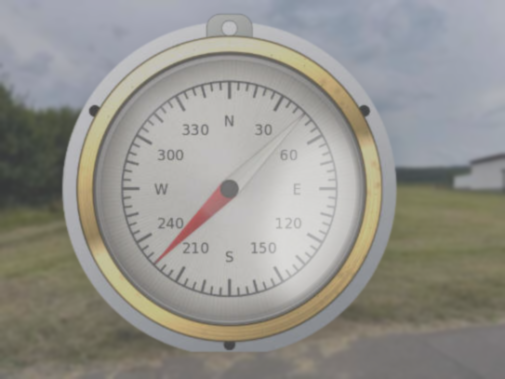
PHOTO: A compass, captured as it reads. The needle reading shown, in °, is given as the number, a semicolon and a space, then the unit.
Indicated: 225; °
